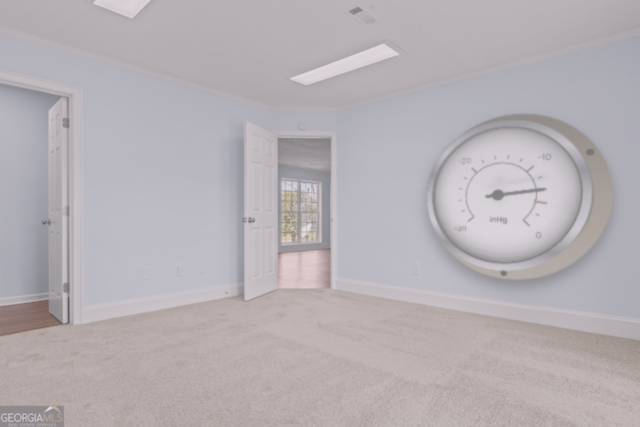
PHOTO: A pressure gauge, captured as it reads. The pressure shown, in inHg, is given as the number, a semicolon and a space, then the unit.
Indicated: -6; inHg
